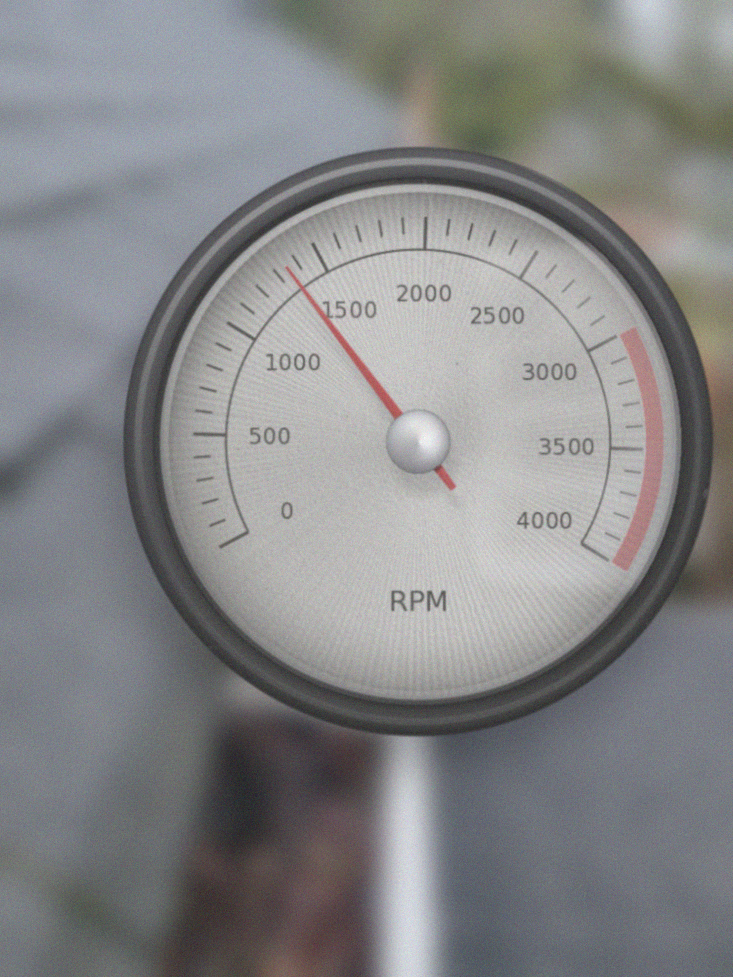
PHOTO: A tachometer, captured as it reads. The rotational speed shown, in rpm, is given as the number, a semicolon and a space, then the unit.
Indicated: 1350; rpm
